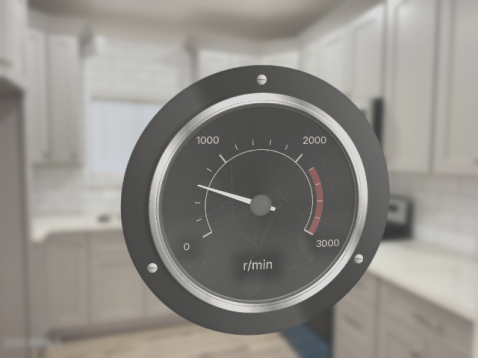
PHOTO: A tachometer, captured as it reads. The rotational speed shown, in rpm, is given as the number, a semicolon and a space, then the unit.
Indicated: 600; rpm
